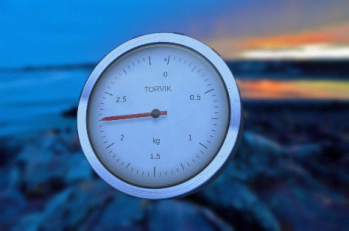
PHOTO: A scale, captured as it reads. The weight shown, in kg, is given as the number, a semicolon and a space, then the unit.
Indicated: 2.25; kg
